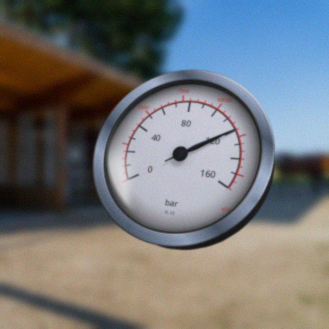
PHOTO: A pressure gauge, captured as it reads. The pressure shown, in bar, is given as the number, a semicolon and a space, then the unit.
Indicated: 120; bar
